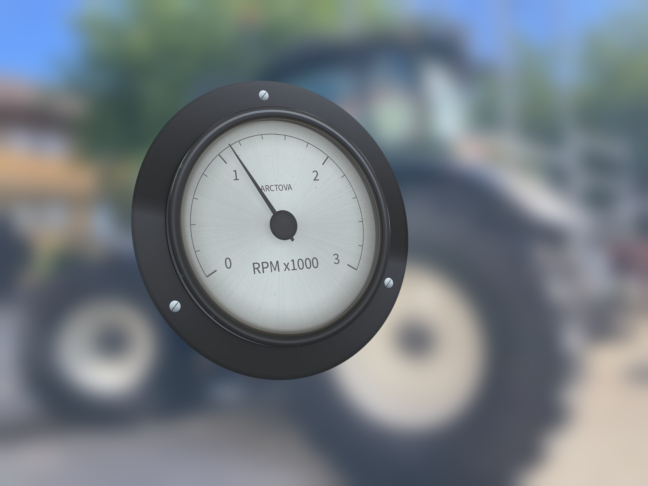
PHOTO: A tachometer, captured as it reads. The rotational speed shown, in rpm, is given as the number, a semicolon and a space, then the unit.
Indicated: 1100; rpm
